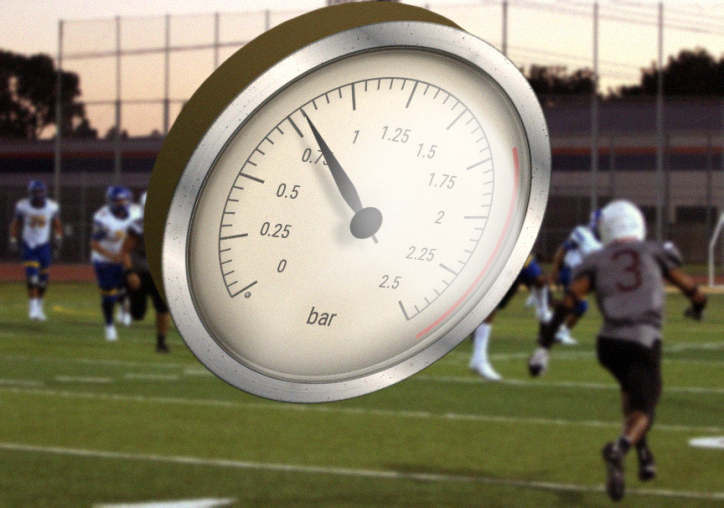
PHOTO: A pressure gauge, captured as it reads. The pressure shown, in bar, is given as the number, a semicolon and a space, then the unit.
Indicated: 0.8; bar
